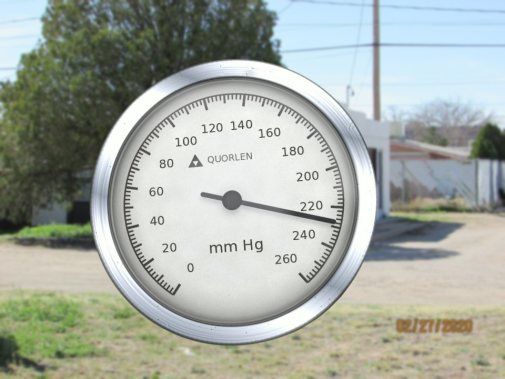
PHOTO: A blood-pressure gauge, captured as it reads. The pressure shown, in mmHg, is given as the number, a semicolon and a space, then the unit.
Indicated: 228; mmHg
